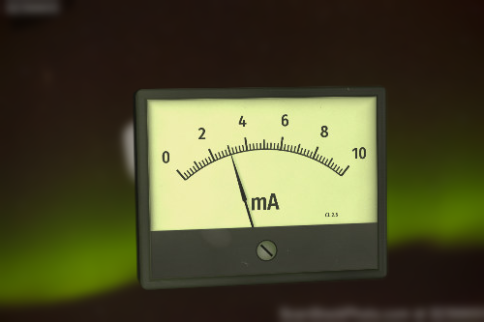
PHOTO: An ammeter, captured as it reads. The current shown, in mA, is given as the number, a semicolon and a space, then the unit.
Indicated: 3; mA
